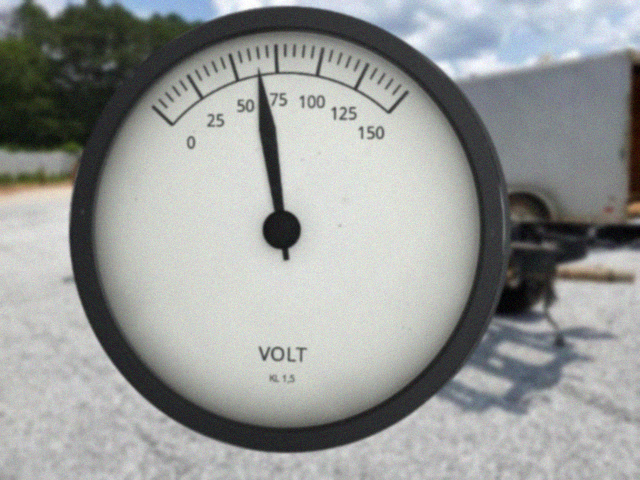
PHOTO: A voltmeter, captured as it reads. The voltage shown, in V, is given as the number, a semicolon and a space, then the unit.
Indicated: 65; V
